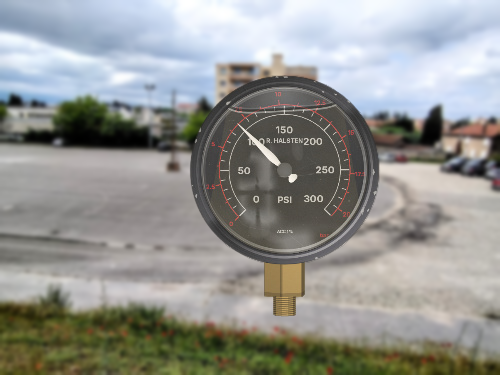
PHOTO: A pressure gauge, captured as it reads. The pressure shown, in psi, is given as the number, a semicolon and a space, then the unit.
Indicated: 100; psi
